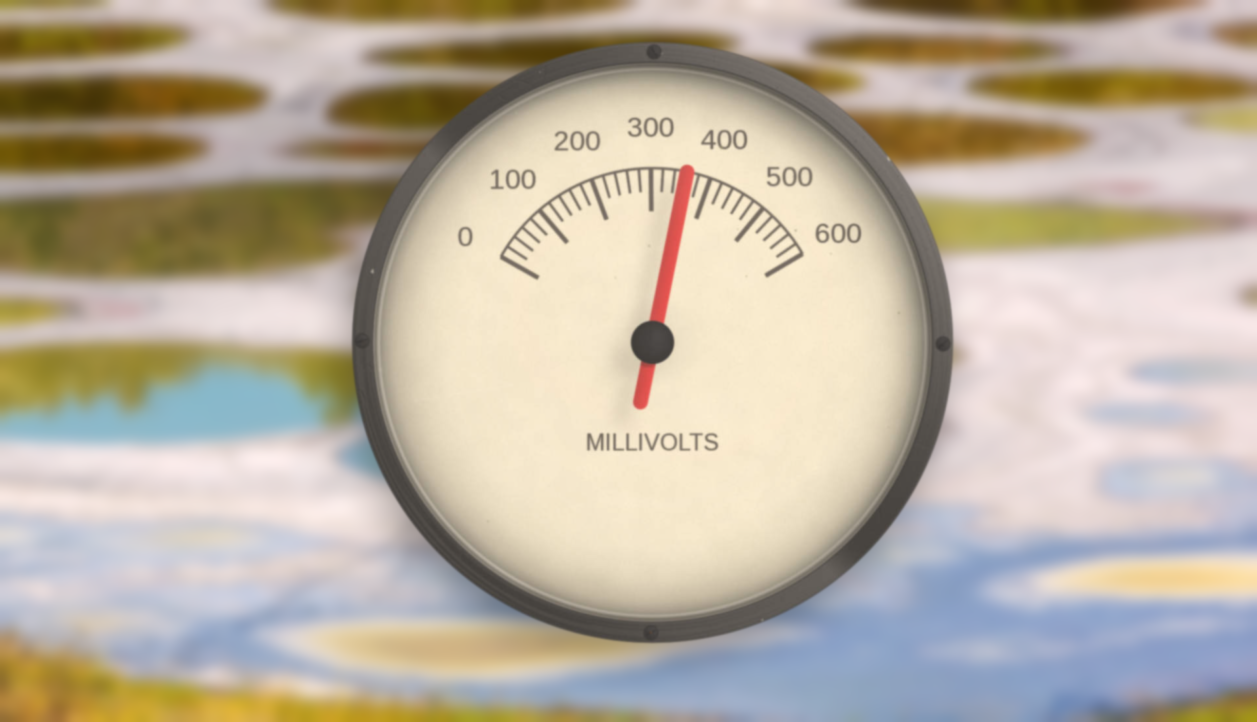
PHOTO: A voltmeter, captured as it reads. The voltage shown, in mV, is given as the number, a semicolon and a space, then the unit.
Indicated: 360; mV
